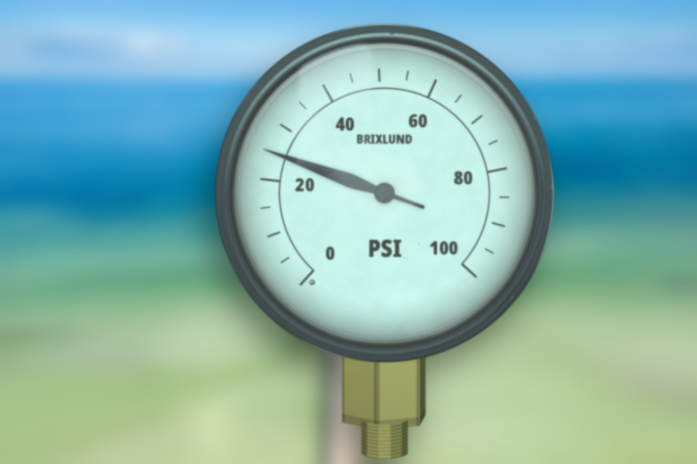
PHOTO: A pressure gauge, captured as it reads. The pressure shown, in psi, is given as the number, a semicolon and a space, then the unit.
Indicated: 25; psi
